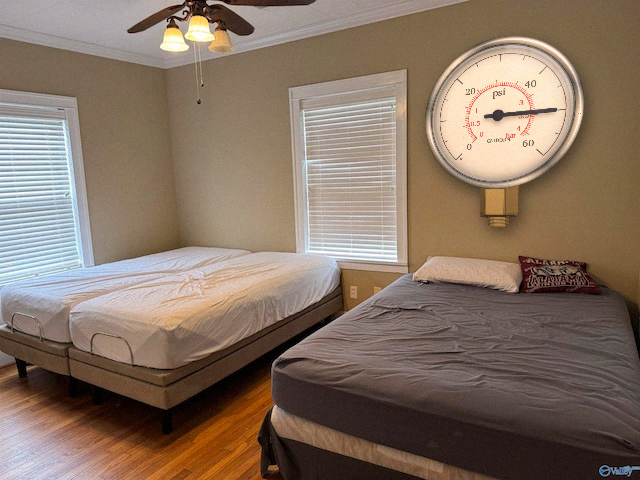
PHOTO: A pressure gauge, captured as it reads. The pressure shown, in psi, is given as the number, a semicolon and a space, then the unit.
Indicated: 50; psi
